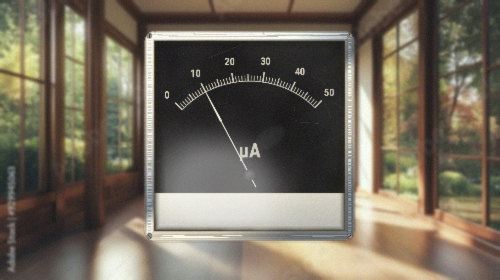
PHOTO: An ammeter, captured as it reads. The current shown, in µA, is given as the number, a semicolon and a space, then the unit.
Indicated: 10; µA
